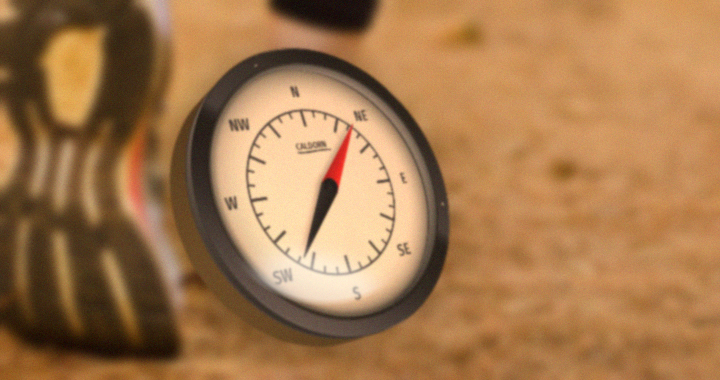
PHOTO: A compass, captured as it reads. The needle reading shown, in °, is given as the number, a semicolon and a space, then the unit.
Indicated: 40; °
